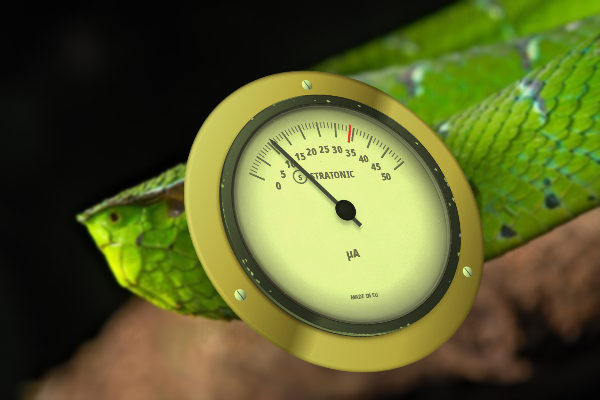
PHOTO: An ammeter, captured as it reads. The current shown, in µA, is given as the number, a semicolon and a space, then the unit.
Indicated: 10; µA
